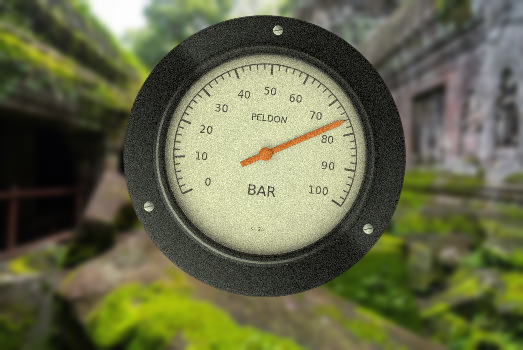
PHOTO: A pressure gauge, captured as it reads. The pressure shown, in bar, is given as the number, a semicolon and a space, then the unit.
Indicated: 76; bar
